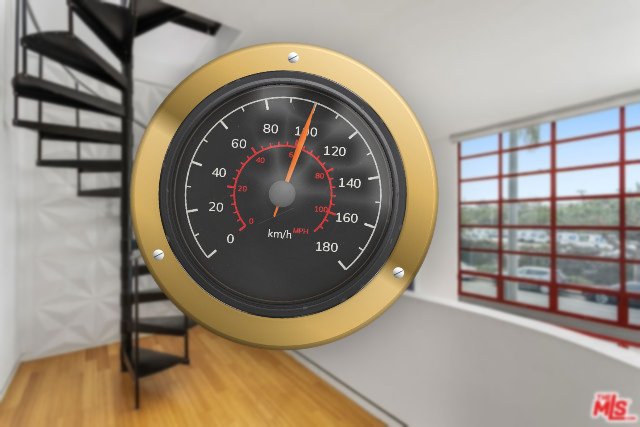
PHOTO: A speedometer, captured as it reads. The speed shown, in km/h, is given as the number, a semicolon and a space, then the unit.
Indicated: 100; km/h
